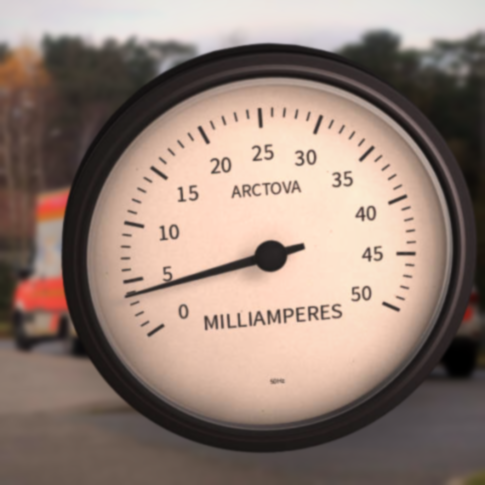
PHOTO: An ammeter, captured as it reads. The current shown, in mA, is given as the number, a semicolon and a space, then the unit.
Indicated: 4; mA
